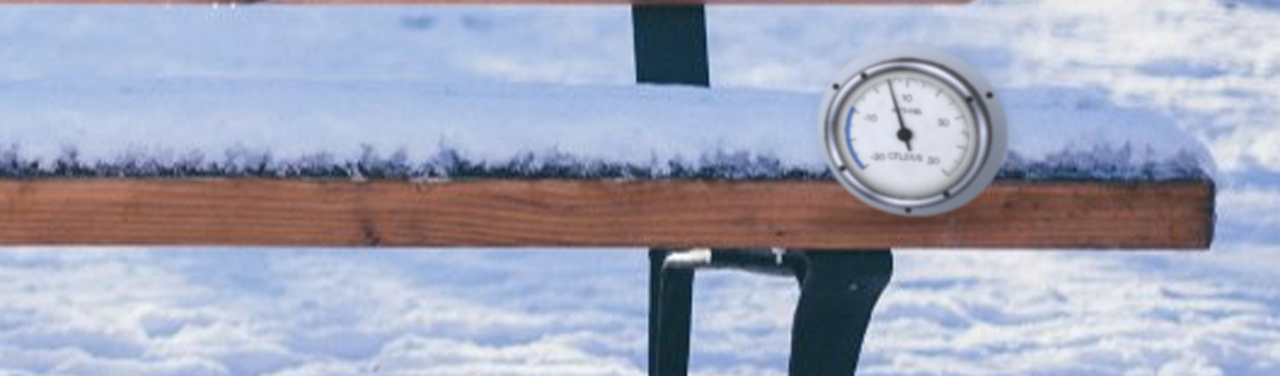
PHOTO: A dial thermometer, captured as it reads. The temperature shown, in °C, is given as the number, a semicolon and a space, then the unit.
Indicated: 5; °C
